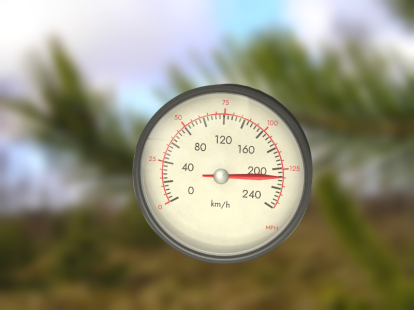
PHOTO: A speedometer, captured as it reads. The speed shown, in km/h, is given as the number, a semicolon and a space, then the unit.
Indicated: 208; km/h
